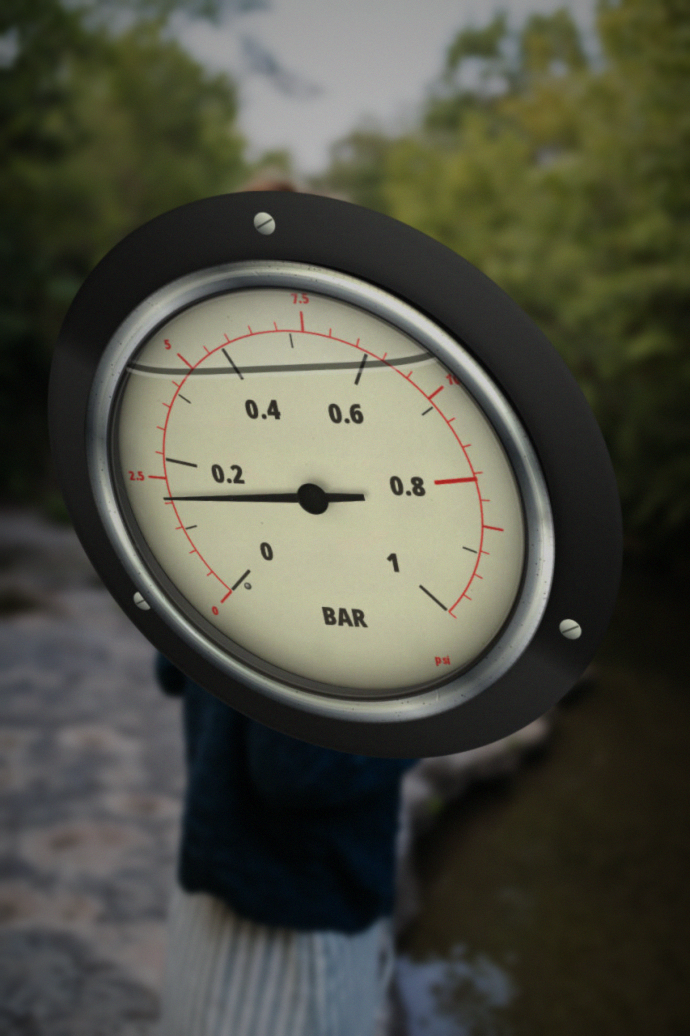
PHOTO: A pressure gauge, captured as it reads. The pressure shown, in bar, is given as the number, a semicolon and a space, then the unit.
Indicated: 0.15; bar
